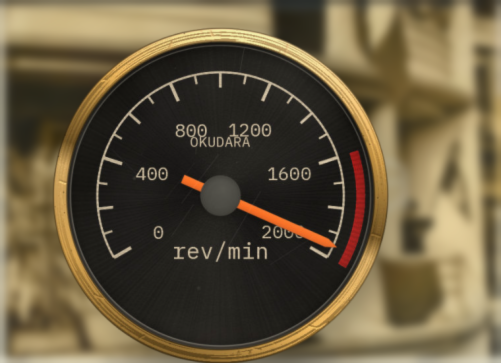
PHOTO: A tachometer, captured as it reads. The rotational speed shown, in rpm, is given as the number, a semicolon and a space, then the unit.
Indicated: 1950; rpm
